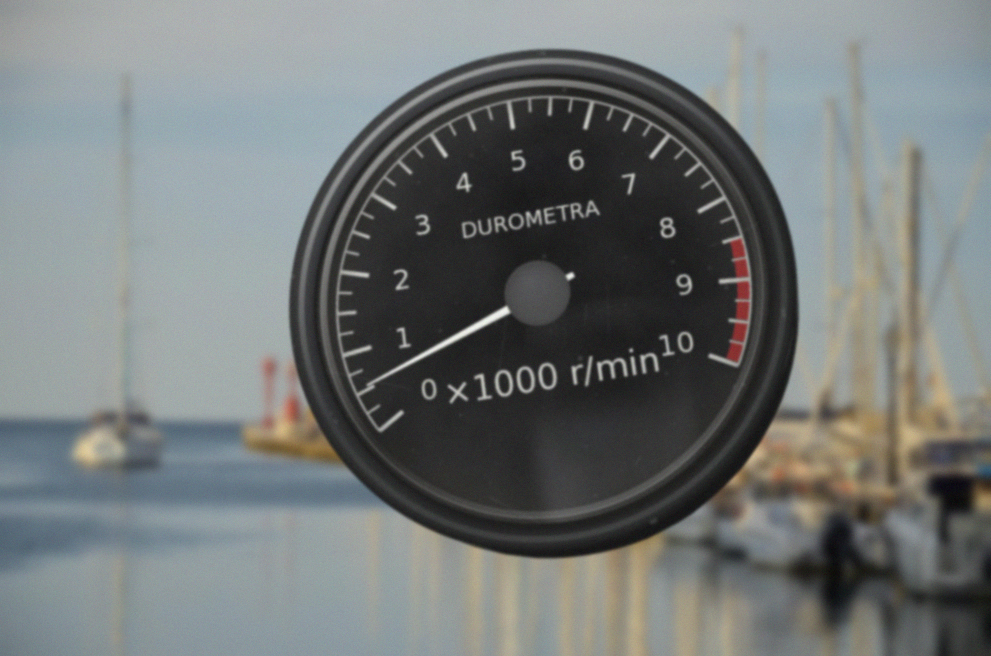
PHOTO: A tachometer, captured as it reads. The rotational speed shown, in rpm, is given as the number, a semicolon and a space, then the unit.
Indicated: 500; rpm
